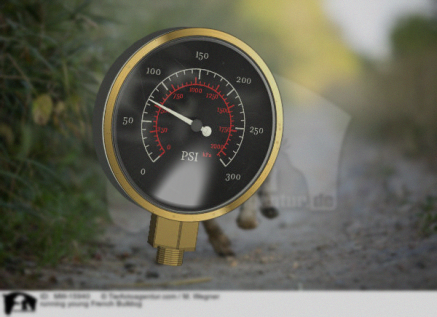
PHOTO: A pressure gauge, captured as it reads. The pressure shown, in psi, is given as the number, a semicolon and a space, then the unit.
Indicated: 75; psi
